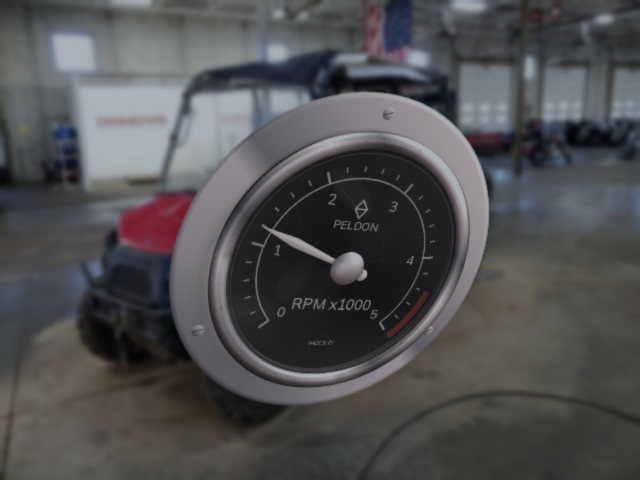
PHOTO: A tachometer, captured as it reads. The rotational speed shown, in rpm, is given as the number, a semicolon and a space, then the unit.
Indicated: 1200; rpm
